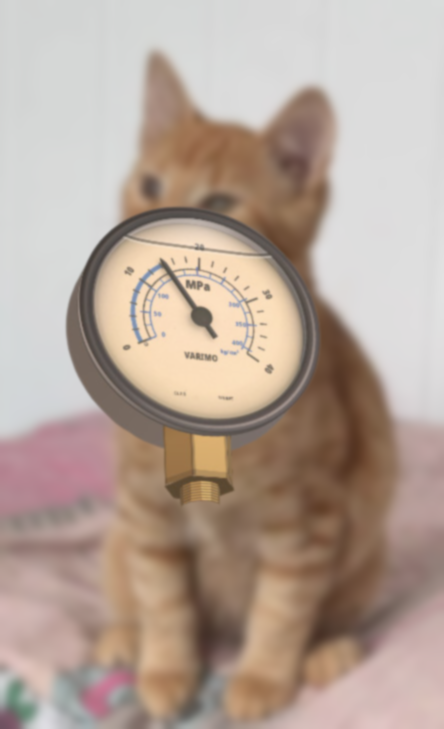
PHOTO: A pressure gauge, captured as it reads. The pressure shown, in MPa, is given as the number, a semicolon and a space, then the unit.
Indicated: 14; MPa
